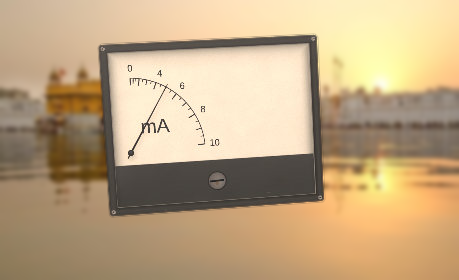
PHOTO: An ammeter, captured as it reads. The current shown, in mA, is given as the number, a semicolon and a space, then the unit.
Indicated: 5; mA
